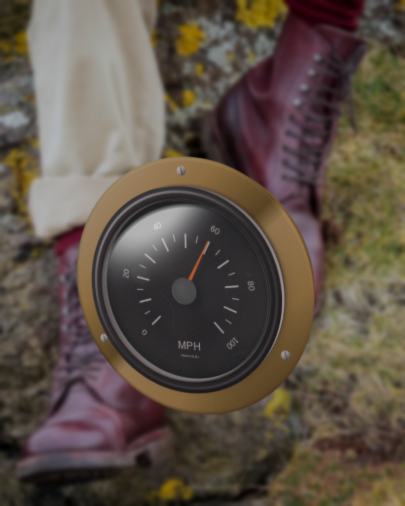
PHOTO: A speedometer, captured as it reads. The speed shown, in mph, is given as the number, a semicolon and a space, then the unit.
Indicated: 60; mph
